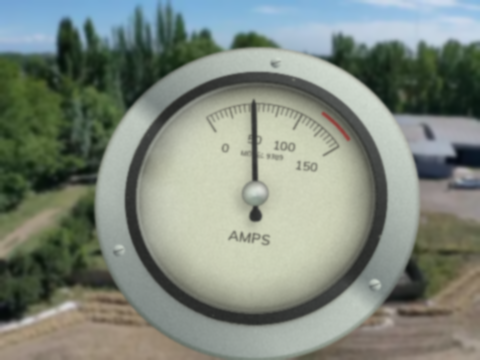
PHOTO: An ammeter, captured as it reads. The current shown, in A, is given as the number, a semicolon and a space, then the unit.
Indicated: 50; A
